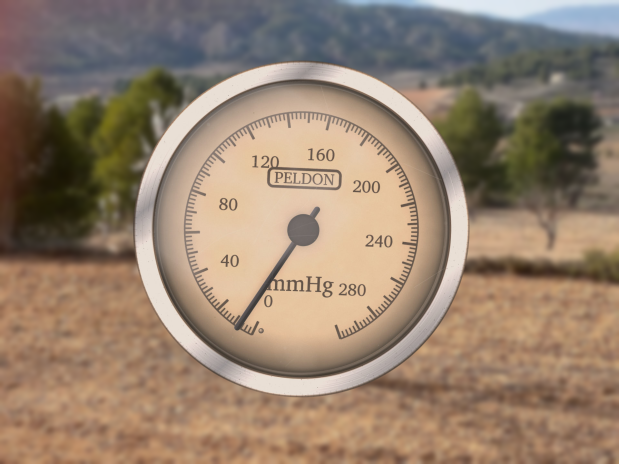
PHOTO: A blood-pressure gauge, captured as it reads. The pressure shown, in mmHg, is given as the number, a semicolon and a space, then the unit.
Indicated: 8; mmHg
